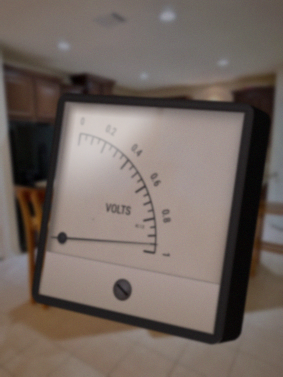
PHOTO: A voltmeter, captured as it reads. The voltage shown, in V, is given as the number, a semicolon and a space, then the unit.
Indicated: 0.95; V
